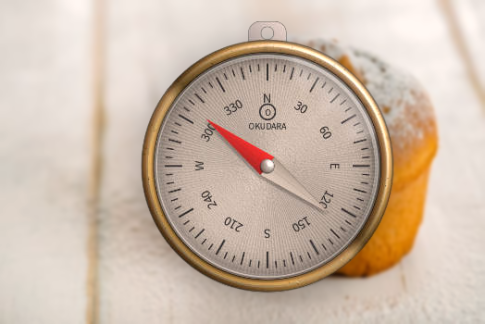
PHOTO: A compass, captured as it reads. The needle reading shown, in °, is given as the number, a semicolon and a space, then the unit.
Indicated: 307.5; °
